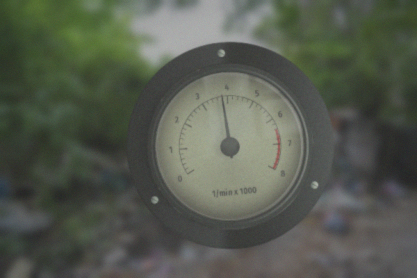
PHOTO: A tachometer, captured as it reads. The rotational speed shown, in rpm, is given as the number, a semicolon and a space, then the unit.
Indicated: 3800; rpm
